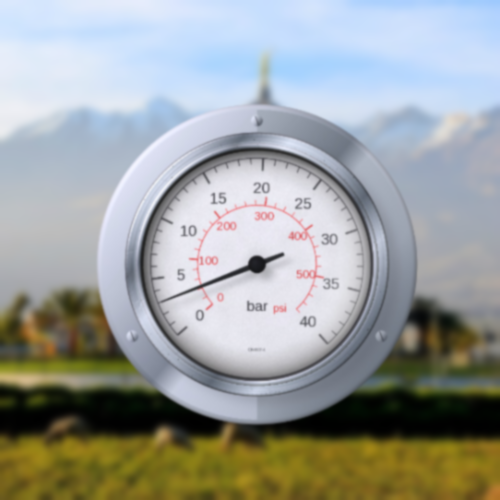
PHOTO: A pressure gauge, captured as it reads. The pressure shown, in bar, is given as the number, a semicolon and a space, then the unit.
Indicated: 3; bar
